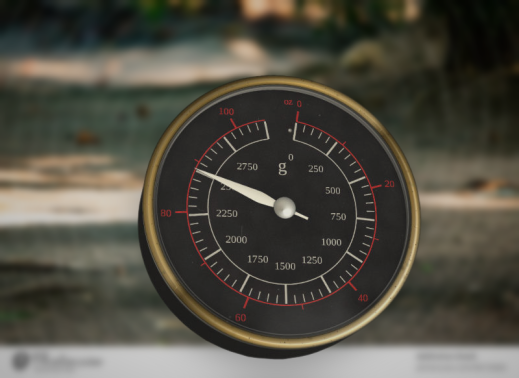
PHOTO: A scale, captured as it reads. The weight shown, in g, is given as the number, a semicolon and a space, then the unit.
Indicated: 2500; g
